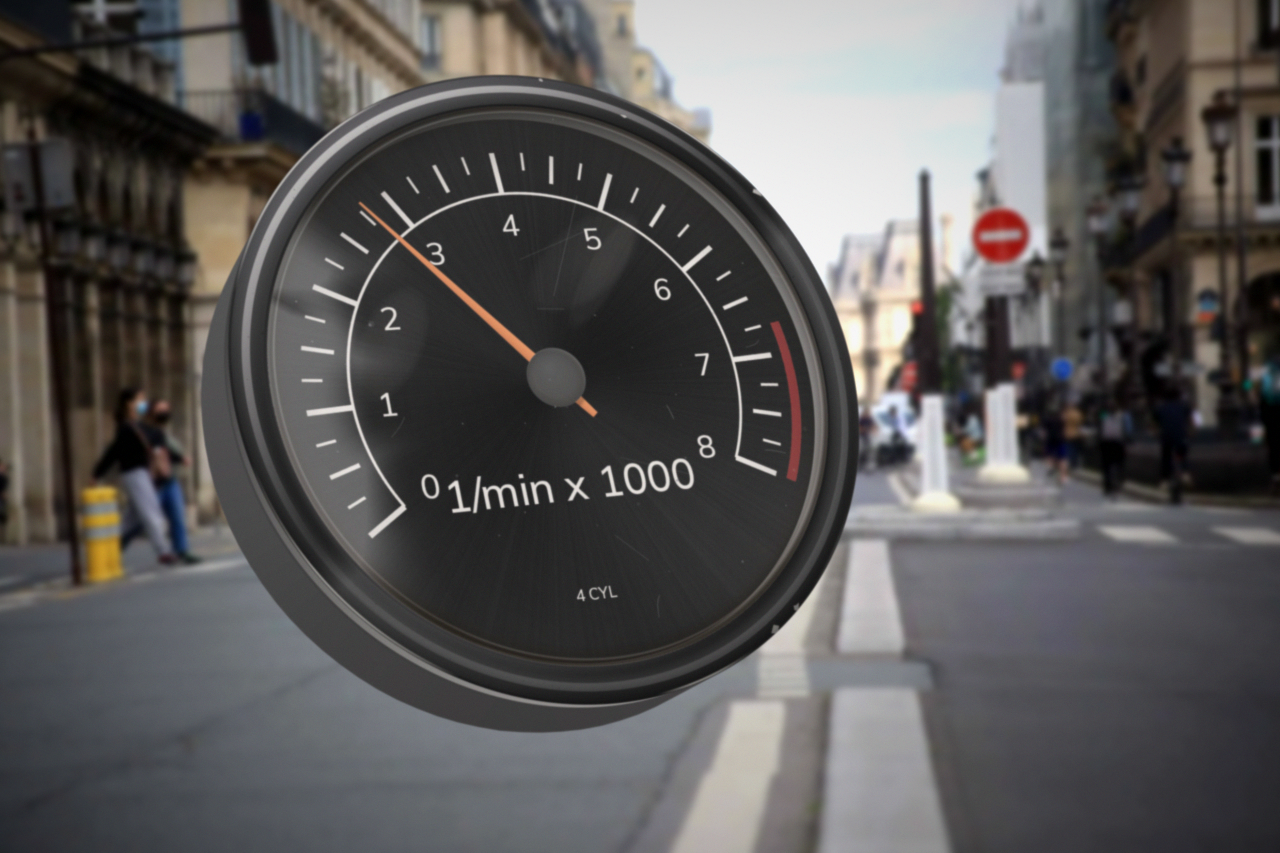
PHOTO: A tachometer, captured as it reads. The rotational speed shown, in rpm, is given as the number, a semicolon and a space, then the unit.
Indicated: 2750; rpm
